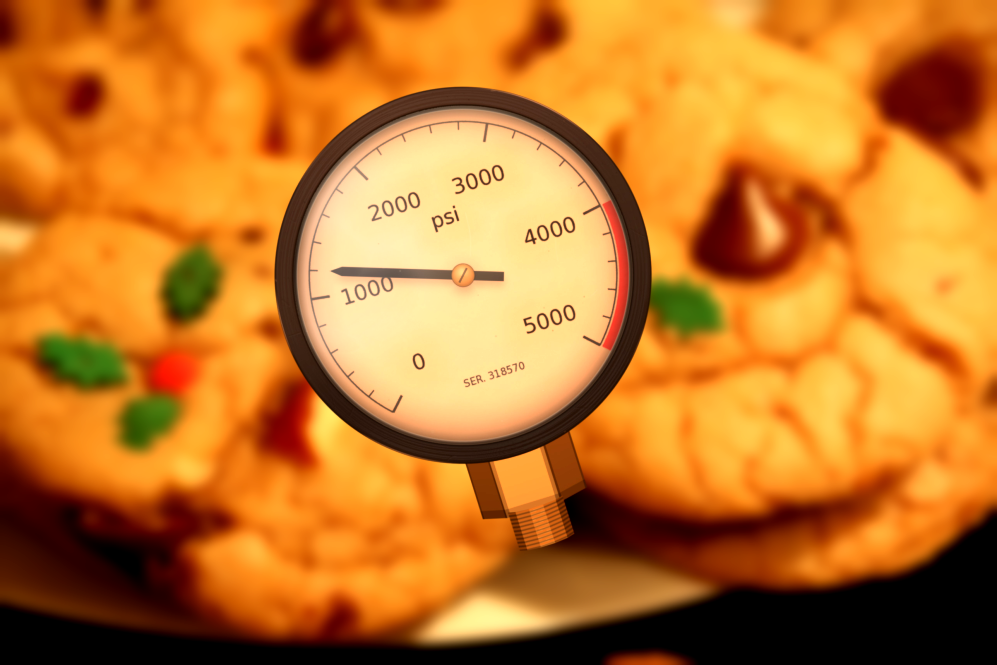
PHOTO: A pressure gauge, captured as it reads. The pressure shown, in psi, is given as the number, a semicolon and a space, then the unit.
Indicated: 1200; psi
